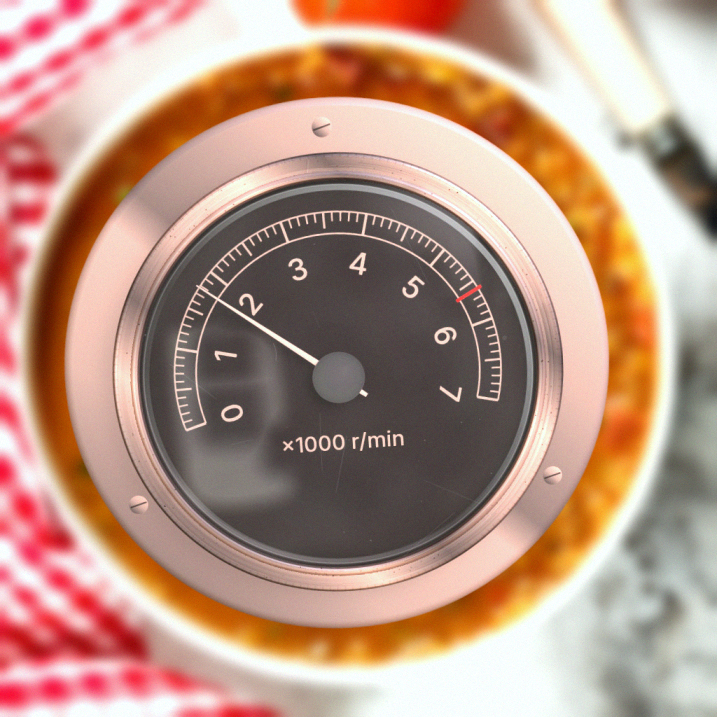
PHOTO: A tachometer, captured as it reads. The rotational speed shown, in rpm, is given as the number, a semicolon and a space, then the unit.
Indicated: 1800; rpm
